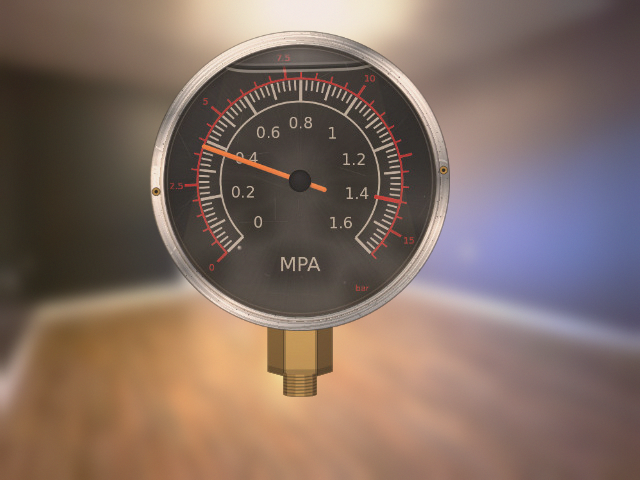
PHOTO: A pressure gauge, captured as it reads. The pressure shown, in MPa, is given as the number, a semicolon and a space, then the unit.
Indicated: 0.38; MPa
